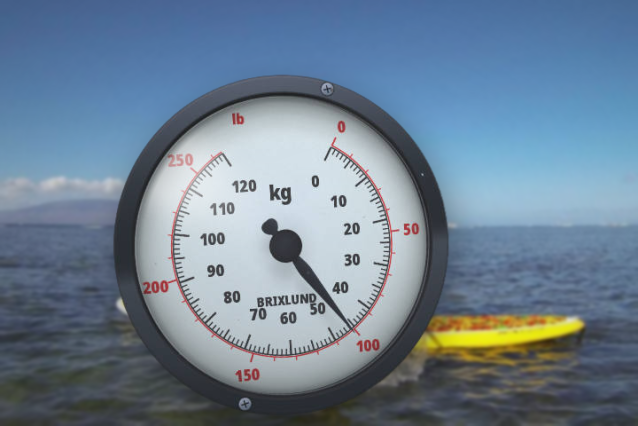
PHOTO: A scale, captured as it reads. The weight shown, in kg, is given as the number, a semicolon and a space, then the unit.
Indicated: 46; kg
